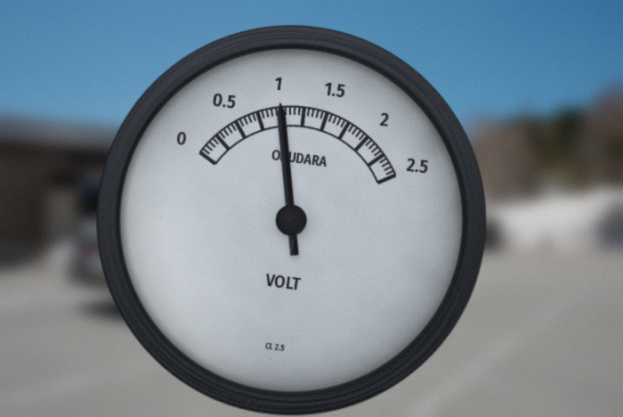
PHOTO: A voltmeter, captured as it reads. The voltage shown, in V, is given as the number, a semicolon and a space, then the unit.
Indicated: 1; V
